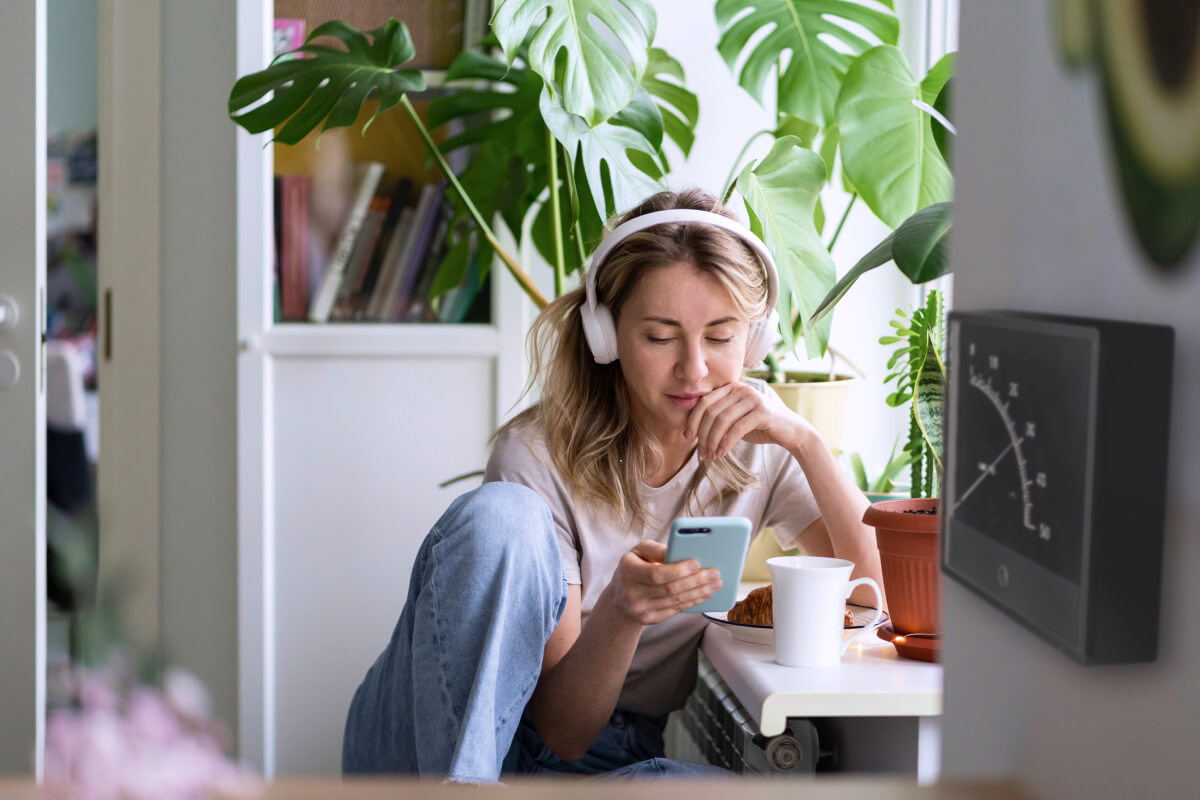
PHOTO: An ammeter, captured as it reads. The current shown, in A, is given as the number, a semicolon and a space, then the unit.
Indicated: 30; A
